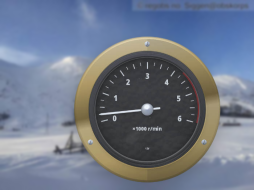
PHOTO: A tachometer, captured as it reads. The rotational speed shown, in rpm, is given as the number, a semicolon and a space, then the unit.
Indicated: 250; rpm
